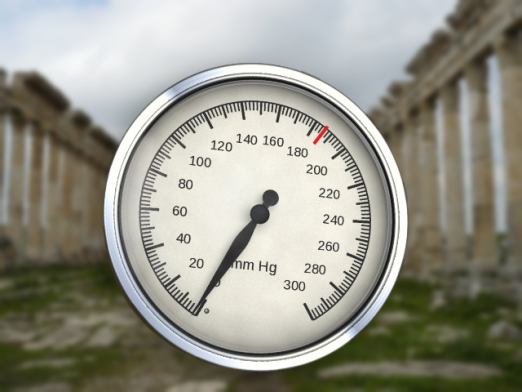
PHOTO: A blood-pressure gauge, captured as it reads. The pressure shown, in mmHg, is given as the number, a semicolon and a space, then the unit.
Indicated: 2; mmHg
